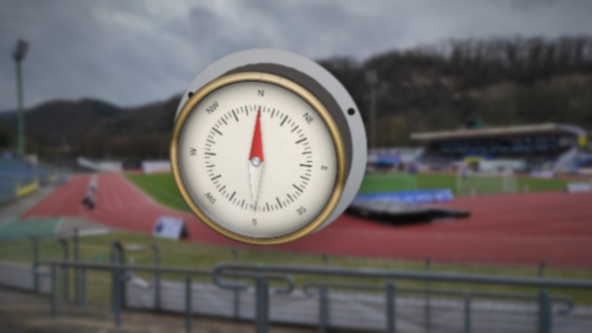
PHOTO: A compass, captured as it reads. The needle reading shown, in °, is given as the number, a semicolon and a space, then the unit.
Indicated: 0; °
